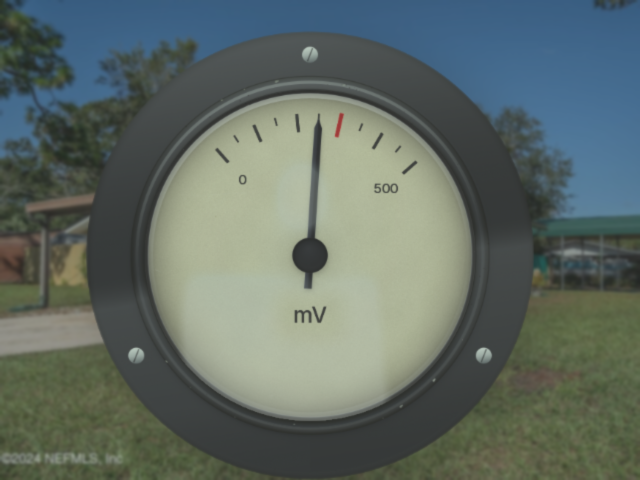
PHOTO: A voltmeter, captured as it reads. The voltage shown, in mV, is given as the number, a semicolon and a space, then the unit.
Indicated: 250; mV
